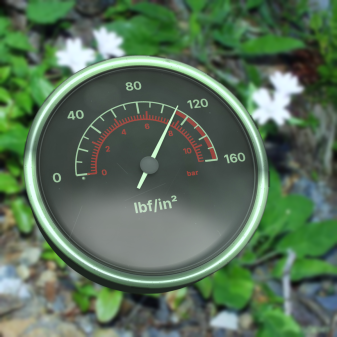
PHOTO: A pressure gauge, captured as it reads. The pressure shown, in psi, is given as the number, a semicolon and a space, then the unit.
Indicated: 110; psi
